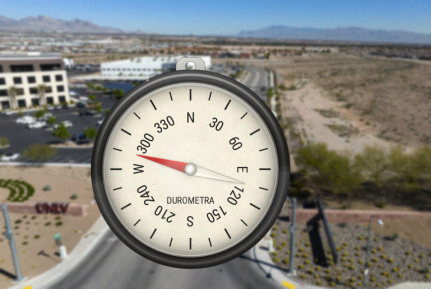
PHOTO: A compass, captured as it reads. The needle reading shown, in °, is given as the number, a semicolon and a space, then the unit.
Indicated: 285; °
